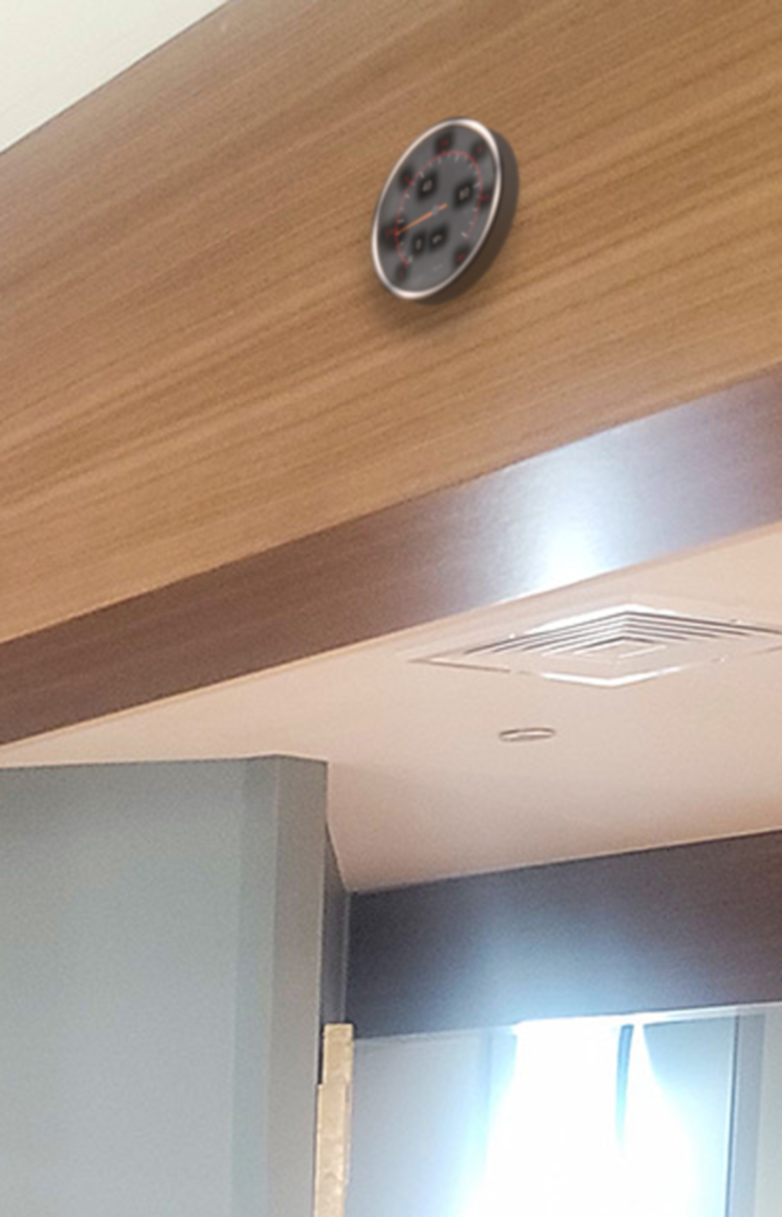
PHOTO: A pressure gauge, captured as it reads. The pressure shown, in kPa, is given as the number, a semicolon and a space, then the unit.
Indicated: 15; kPa
